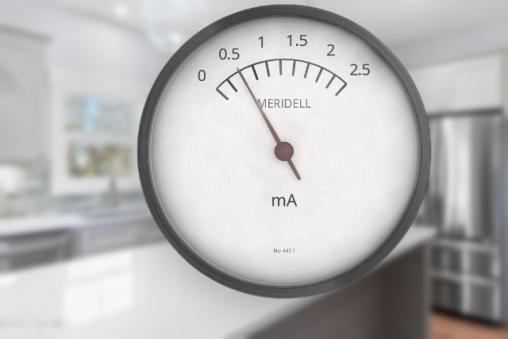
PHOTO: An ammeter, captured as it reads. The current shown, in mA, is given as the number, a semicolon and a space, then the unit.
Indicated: 0.5; mA
